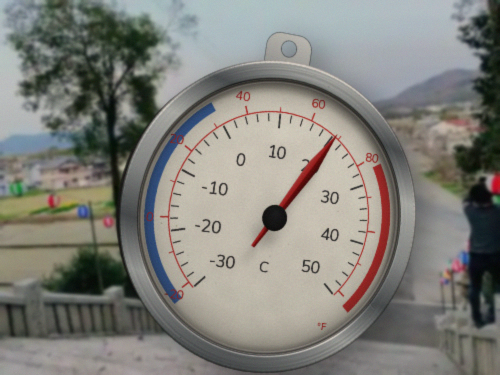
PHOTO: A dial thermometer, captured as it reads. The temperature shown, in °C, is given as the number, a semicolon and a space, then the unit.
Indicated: 20; °C
